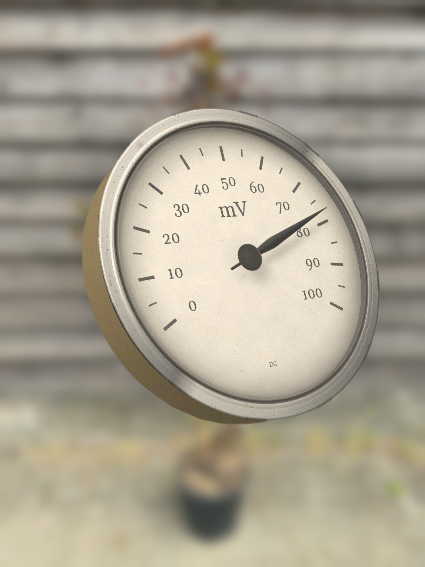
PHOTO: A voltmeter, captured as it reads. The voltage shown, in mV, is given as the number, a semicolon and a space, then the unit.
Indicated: 77.5; mV
